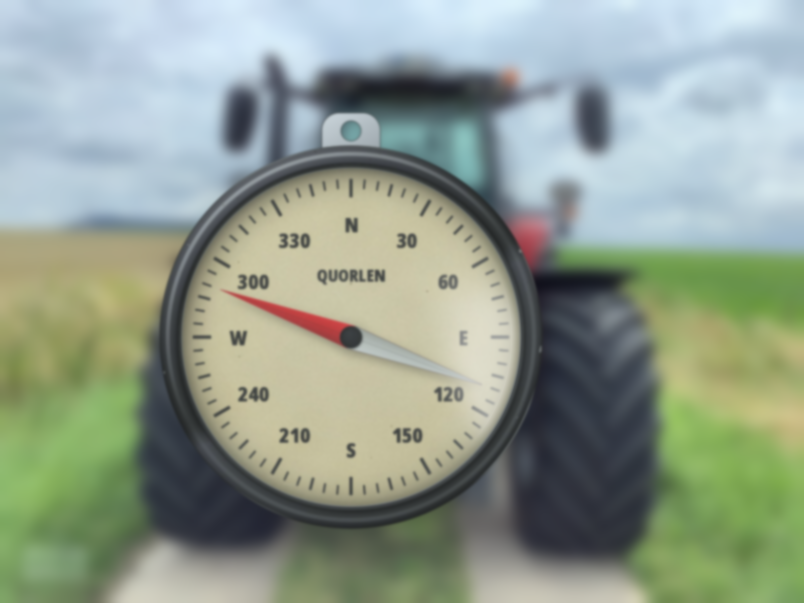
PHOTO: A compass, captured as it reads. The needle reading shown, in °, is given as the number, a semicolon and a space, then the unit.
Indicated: 290; °
